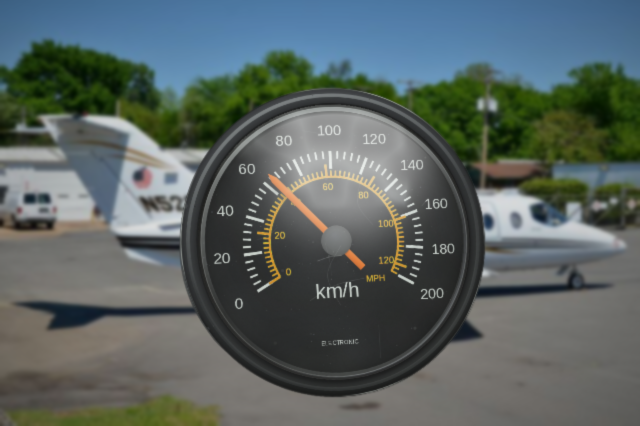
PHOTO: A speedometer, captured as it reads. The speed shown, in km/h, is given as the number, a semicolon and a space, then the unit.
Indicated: 64; km/h
